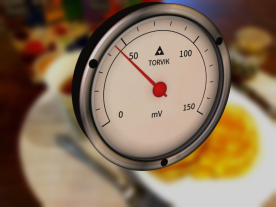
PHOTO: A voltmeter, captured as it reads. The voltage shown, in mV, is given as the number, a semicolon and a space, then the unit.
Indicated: 45; mV
